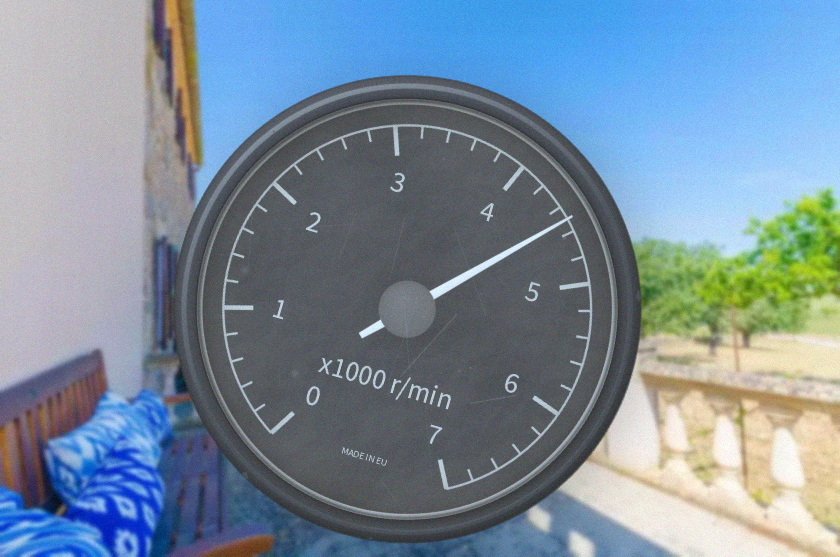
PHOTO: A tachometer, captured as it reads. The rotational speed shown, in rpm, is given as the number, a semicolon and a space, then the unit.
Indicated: 4500; rpm
